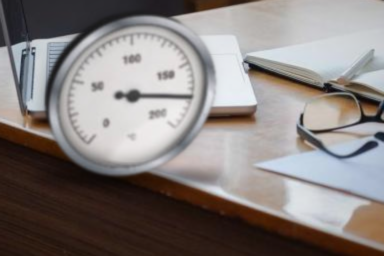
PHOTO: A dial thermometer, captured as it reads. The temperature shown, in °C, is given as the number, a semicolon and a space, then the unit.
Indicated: 175; °C
